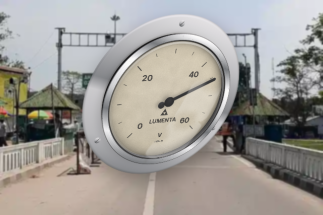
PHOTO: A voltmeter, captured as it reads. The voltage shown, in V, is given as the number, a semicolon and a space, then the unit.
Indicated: 45; V
